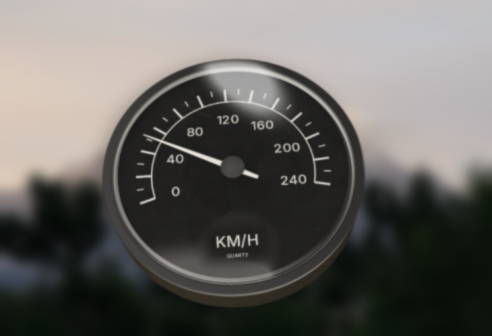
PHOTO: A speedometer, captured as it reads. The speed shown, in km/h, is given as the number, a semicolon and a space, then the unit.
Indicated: 50; km/h
